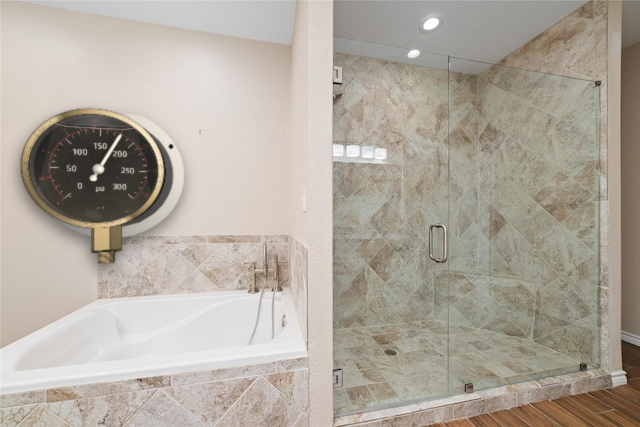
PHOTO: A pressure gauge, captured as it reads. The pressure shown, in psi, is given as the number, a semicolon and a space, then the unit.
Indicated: 180; psi
